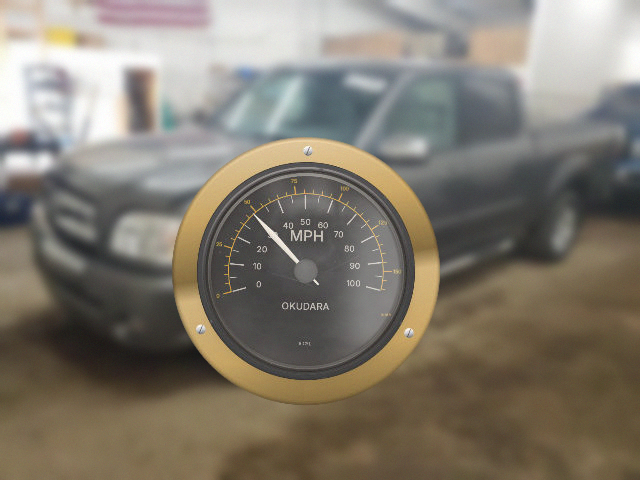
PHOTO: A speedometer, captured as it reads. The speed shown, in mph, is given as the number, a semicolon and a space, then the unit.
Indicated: 30; mph
